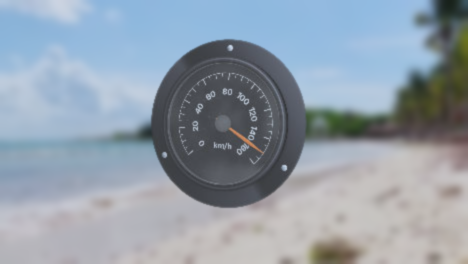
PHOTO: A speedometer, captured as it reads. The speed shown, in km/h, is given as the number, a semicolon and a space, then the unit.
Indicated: 150; km/h
